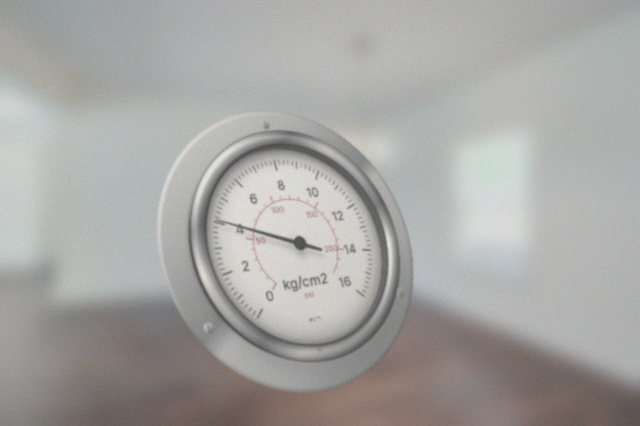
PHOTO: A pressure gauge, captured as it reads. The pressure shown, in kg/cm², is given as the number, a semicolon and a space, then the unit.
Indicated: 4; kg/cm²
